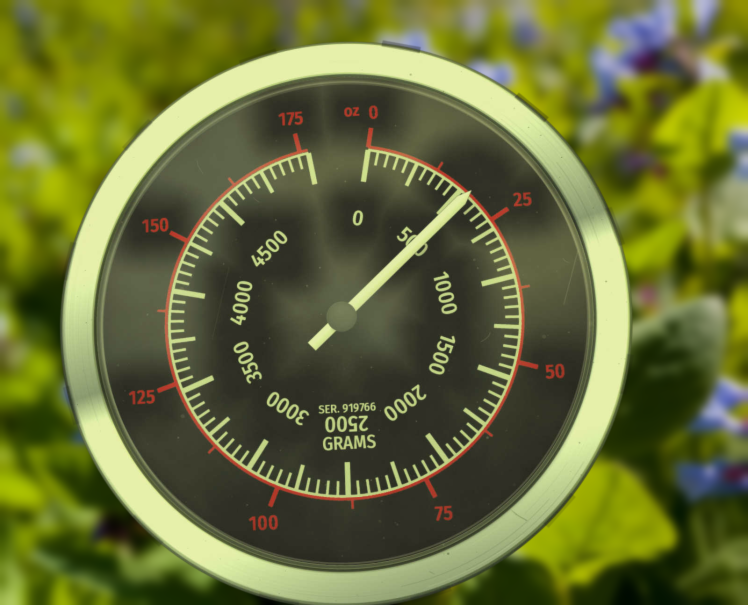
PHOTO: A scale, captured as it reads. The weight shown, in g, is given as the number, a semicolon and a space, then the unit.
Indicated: 550; g
